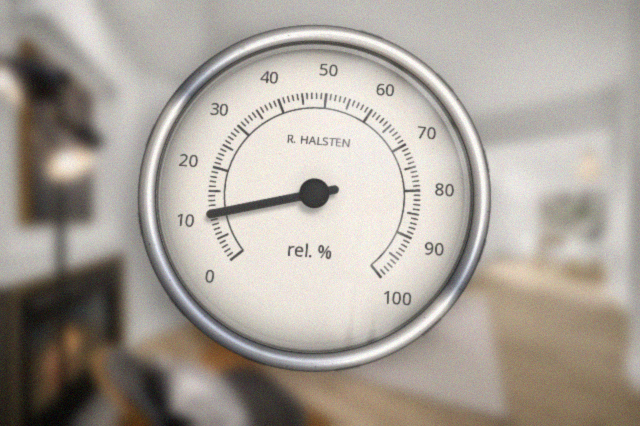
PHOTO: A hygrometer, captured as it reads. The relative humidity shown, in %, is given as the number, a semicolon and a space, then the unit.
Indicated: 10; %
